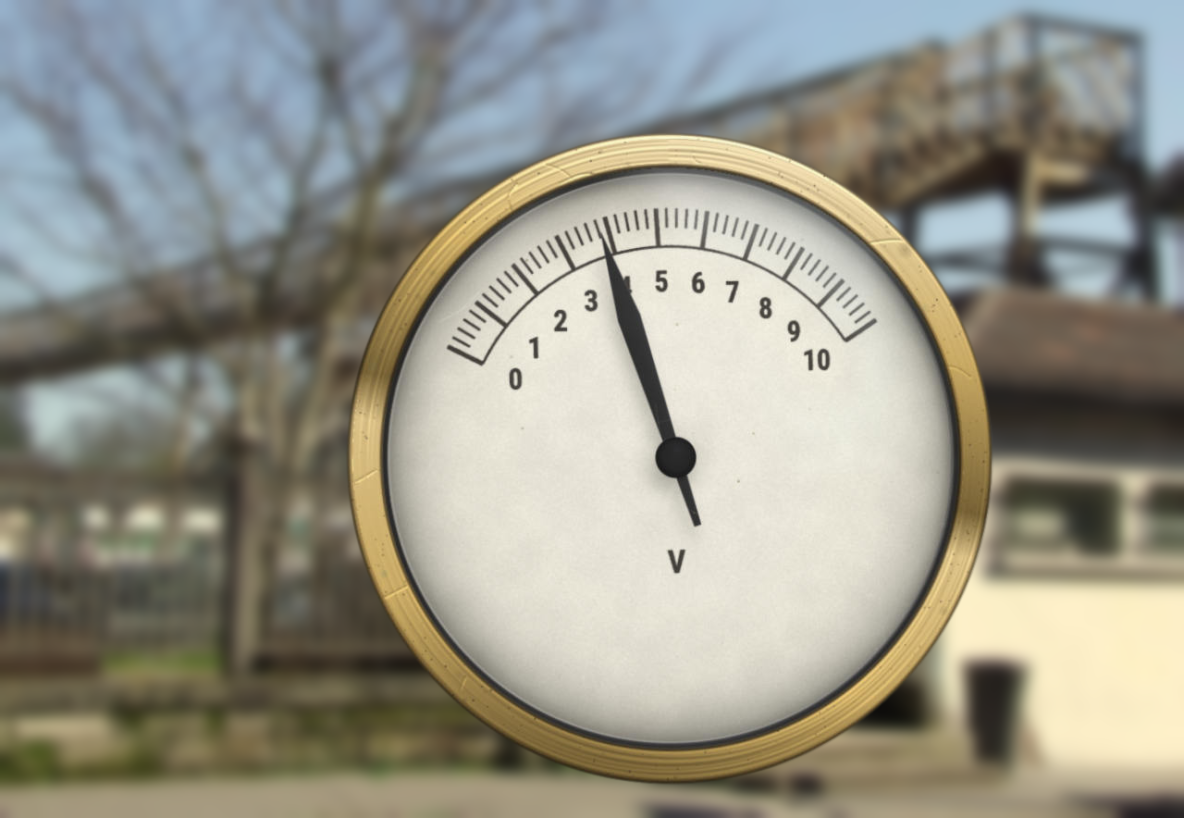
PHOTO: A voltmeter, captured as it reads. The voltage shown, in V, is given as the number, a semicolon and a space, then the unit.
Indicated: 3.8; V
